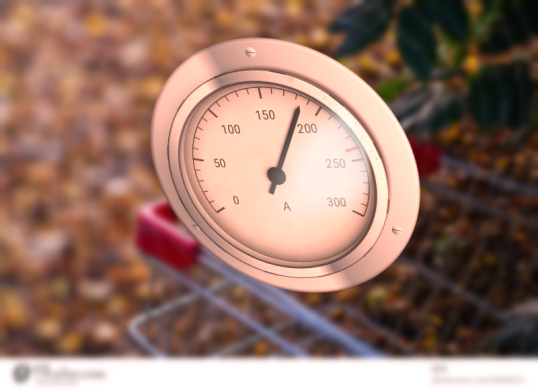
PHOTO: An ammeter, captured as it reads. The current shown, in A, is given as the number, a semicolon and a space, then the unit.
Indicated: 185; A
